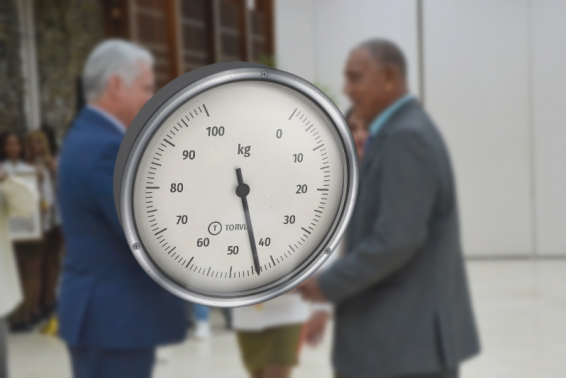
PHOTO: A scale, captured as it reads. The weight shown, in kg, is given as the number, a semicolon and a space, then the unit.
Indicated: 44; kg
